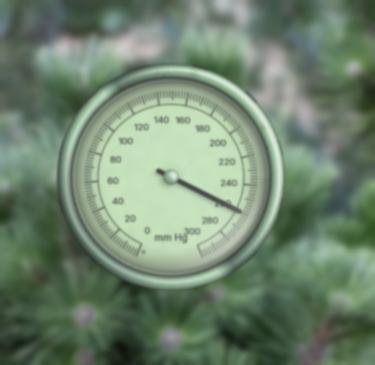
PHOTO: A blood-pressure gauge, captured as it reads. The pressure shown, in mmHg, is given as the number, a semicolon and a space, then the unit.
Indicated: 260; mmHg
